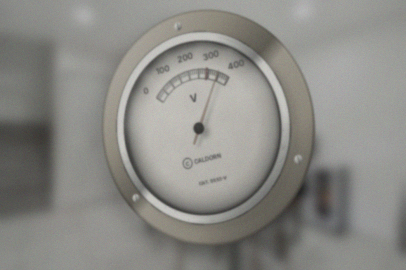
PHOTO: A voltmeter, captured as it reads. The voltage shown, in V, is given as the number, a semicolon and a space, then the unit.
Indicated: 350; V
